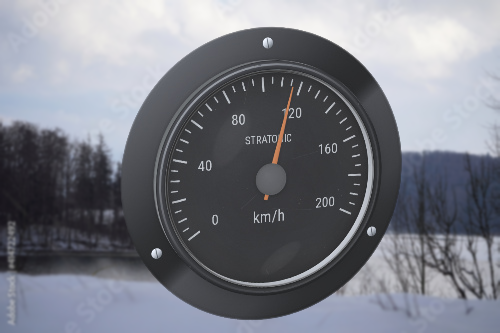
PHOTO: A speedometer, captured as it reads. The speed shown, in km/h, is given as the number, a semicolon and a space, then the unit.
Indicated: 115; km/h
